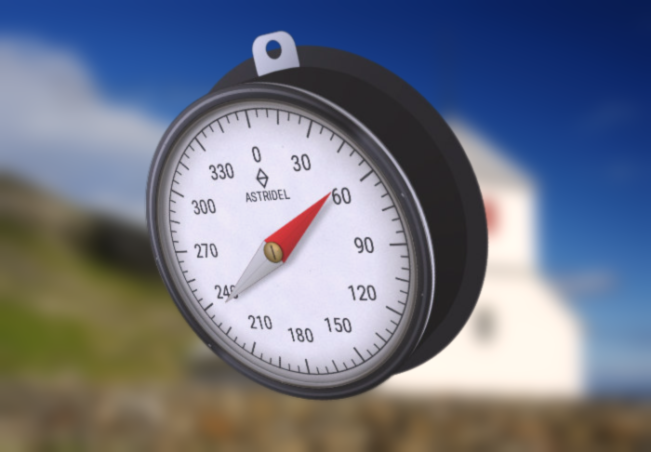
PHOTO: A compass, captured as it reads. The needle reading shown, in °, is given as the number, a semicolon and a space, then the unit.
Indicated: 55; °
